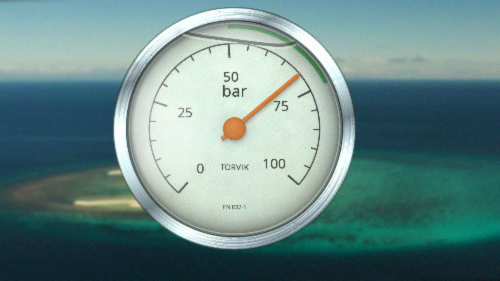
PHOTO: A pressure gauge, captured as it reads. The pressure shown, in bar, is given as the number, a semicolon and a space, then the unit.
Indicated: 70; bar
